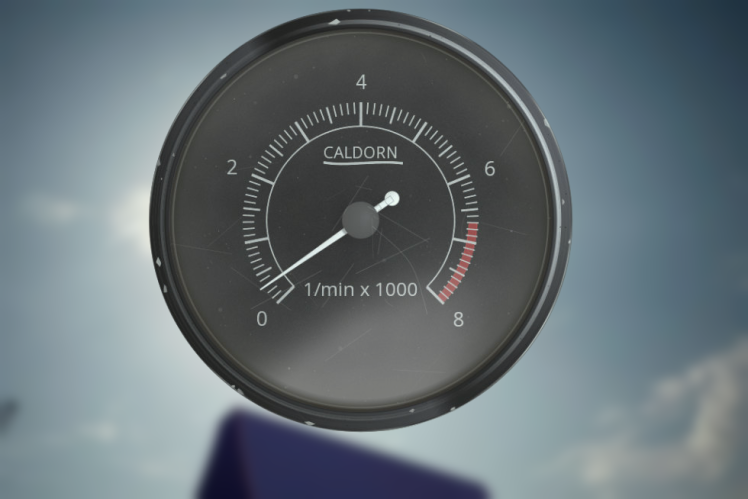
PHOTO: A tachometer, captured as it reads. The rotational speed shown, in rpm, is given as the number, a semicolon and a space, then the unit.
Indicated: 300; rpm
